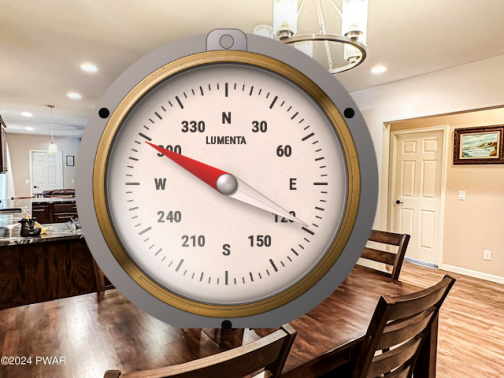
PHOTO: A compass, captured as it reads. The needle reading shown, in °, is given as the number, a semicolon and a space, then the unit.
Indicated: 297.5; °
